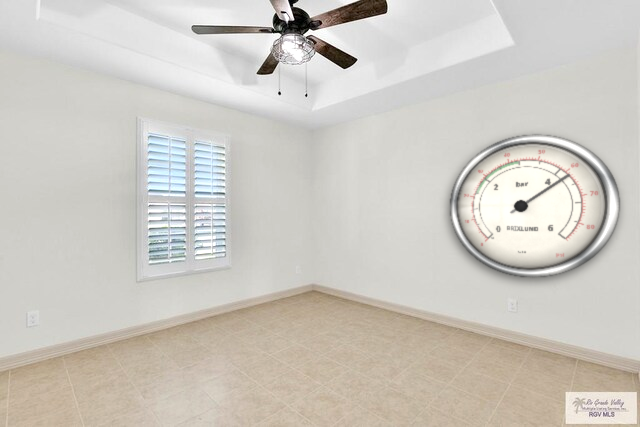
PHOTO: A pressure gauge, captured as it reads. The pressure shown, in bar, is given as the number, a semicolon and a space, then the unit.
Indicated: 4.25; bar
